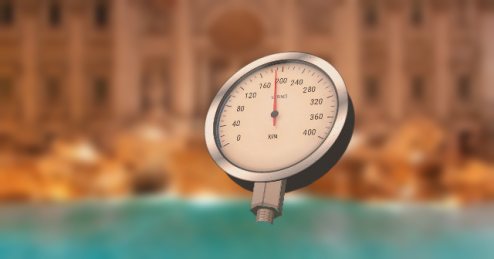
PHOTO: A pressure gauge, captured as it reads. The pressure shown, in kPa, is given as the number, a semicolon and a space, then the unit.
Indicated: 190; kPa
